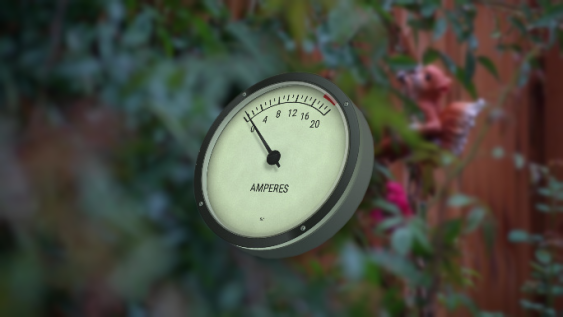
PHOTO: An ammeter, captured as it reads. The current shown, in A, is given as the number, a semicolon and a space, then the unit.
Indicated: 1; A
